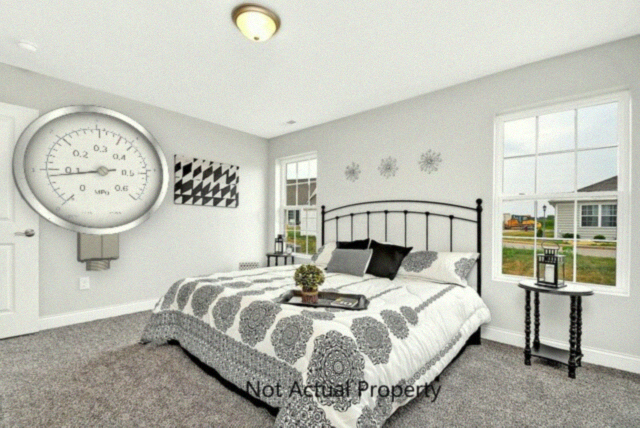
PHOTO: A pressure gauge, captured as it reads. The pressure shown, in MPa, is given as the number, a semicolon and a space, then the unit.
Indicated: 0.08; MPa
